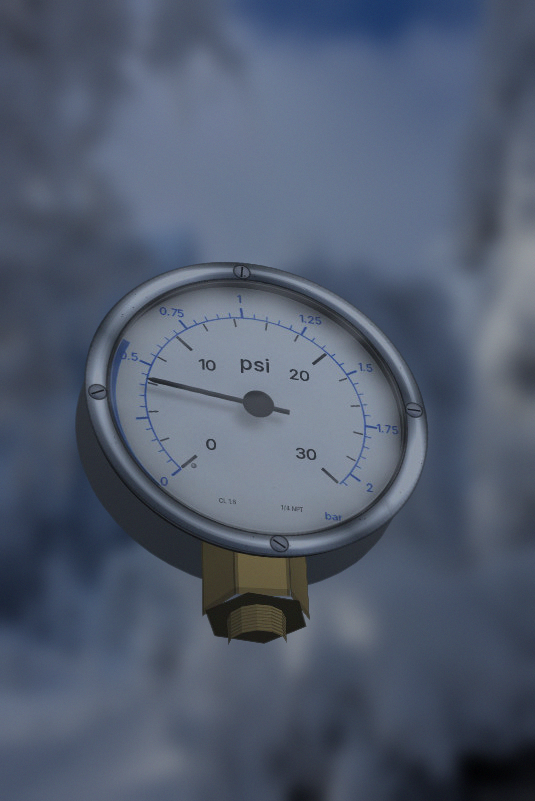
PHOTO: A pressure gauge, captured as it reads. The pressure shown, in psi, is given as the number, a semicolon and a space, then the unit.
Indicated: 6; psi
